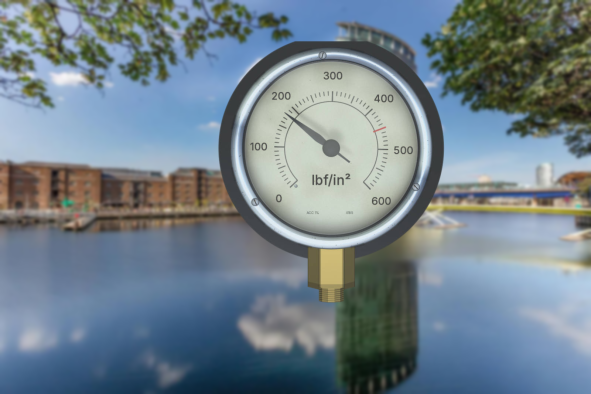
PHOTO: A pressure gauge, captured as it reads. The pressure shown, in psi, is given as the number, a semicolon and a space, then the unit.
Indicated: 180; psi
